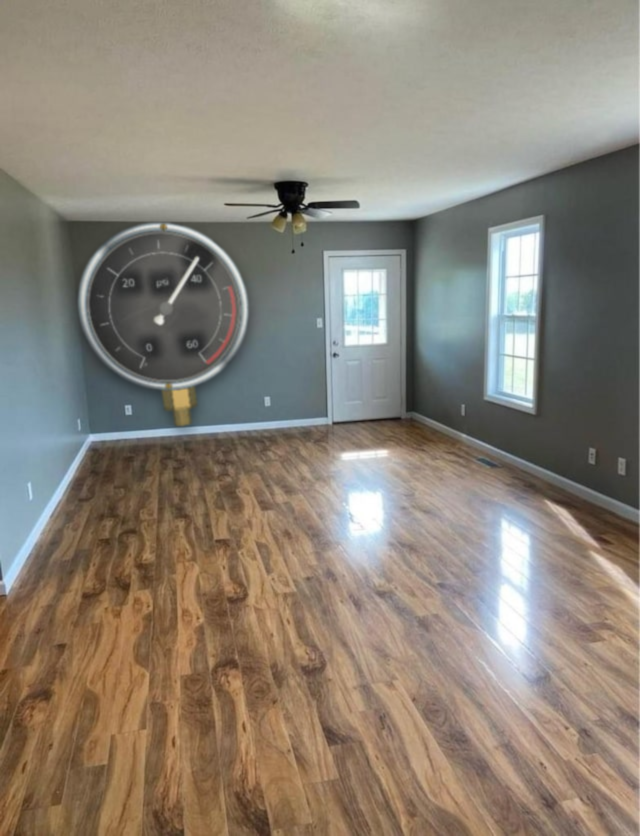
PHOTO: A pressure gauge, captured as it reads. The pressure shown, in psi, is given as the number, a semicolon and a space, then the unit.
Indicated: 37.5; psi
